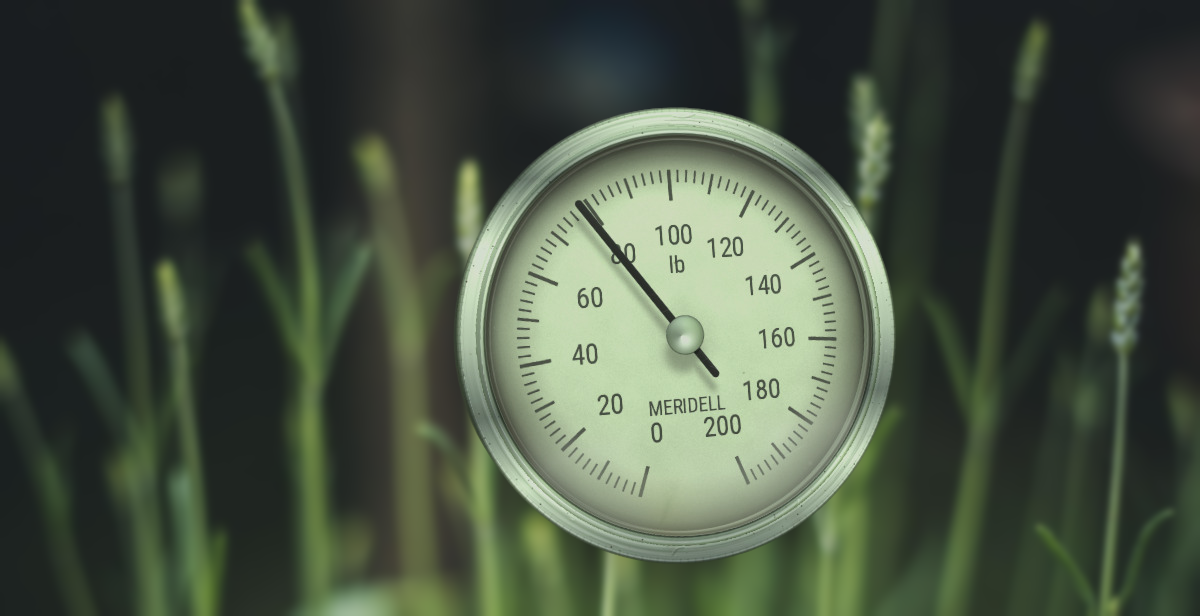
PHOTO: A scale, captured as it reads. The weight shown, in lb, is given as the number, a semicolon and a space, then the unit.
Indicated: 78; lb
